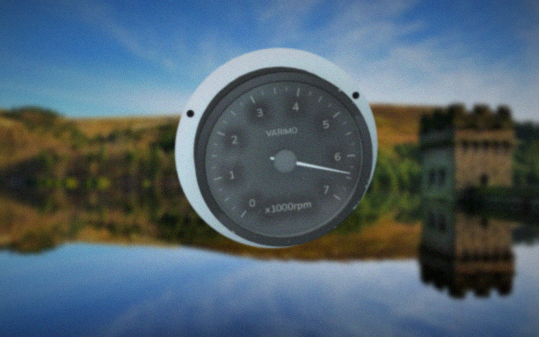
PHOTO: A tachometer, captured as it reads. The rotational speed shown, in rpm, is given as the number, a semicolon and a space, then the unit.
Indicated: 6375; rpm
